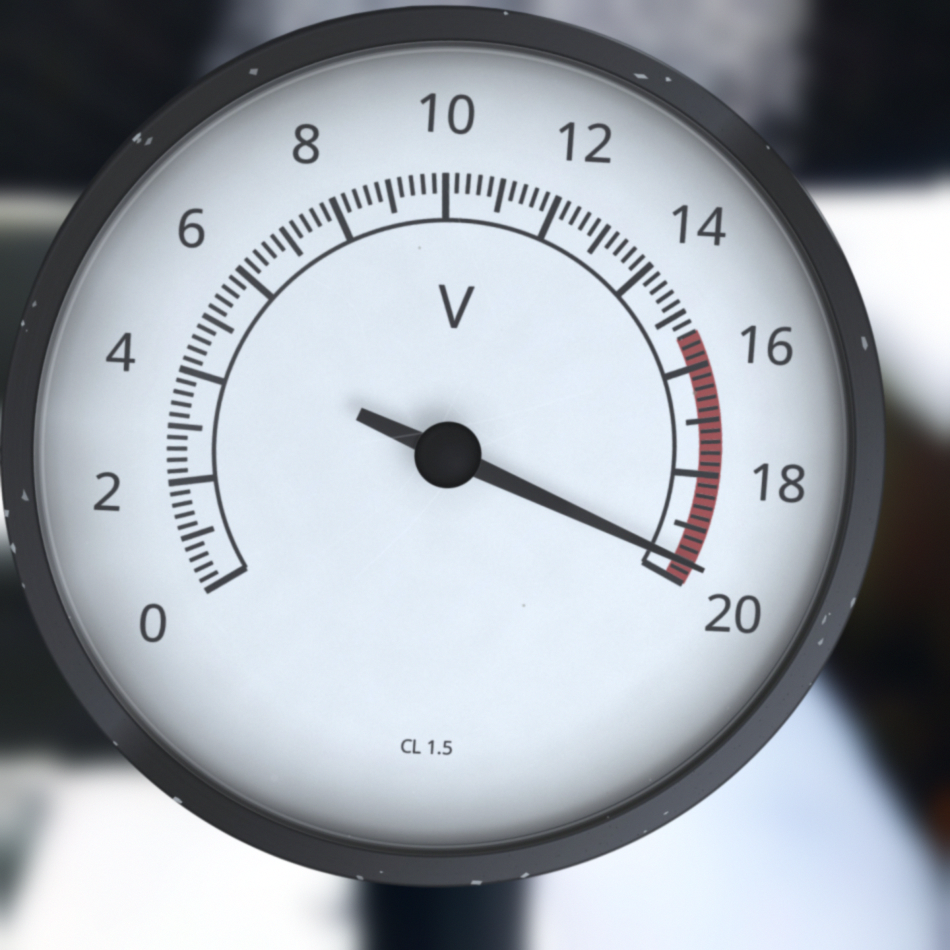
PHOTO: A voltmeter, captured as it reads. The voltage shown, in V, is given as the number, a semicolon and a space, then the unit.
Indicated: 19.6; V
